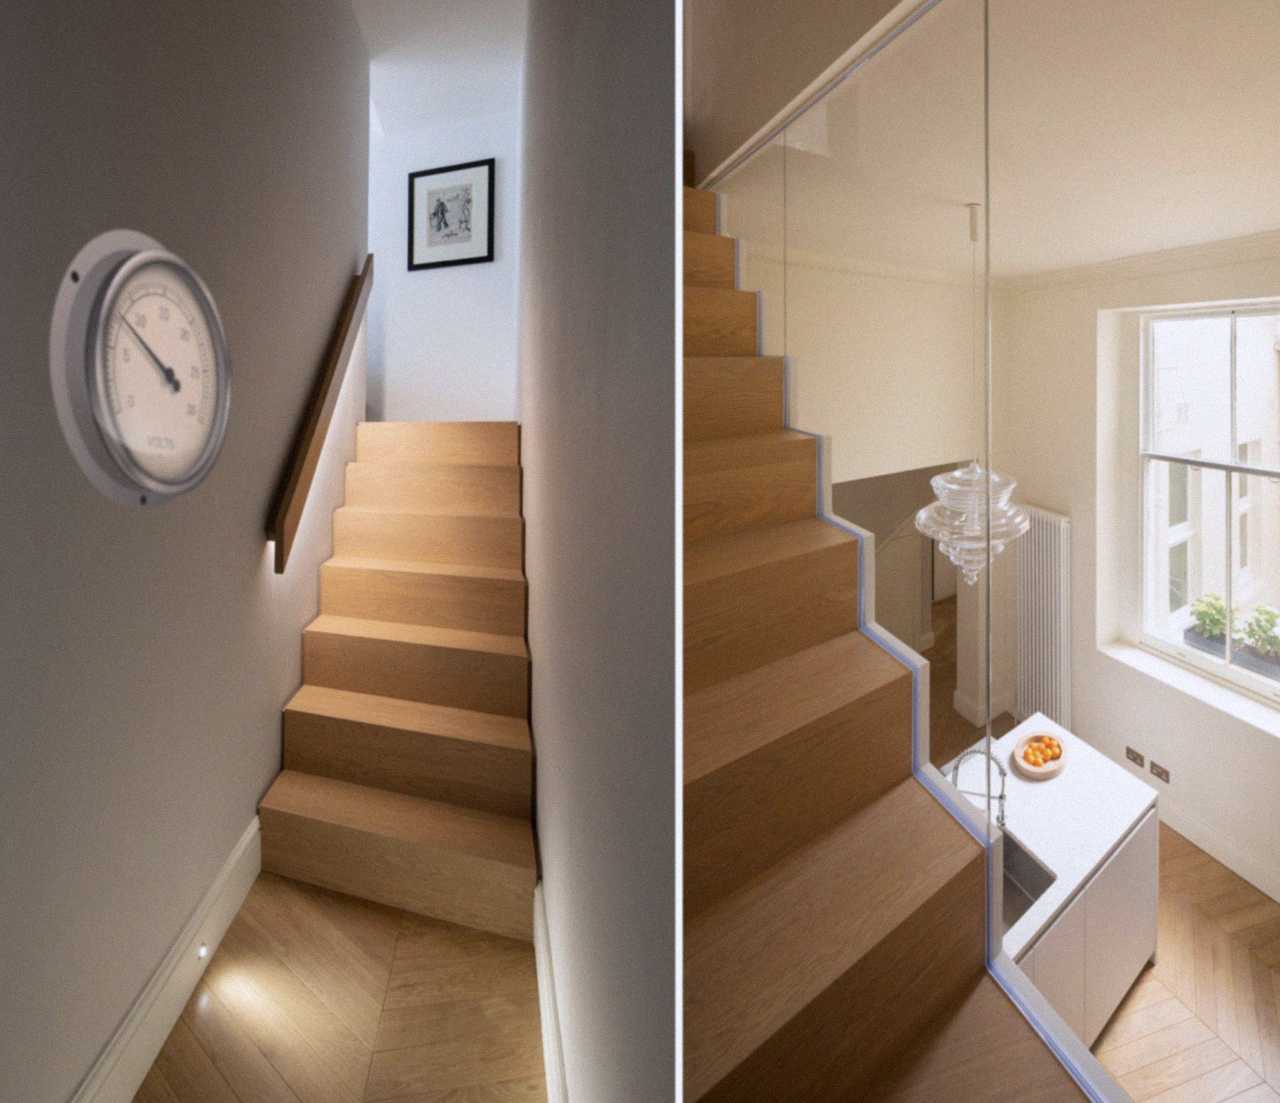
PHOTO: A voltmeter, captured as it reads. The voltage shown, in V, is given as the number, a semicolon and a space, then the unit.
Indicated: 7.5; V
